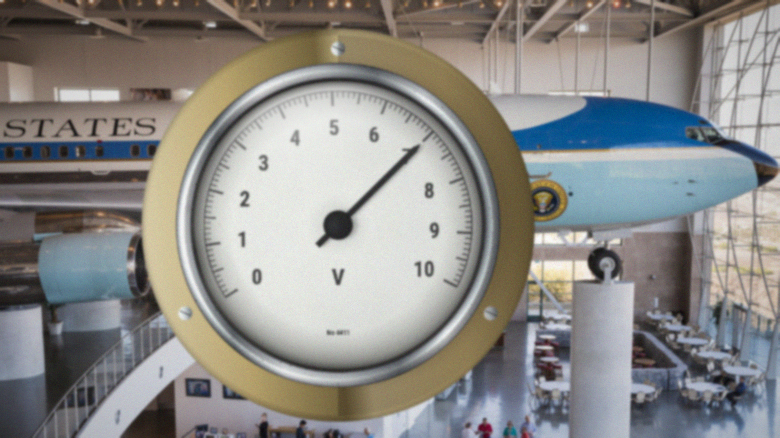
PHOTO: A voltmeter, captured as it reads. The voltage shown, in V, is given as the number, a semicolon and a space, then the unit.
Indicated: 7; V
